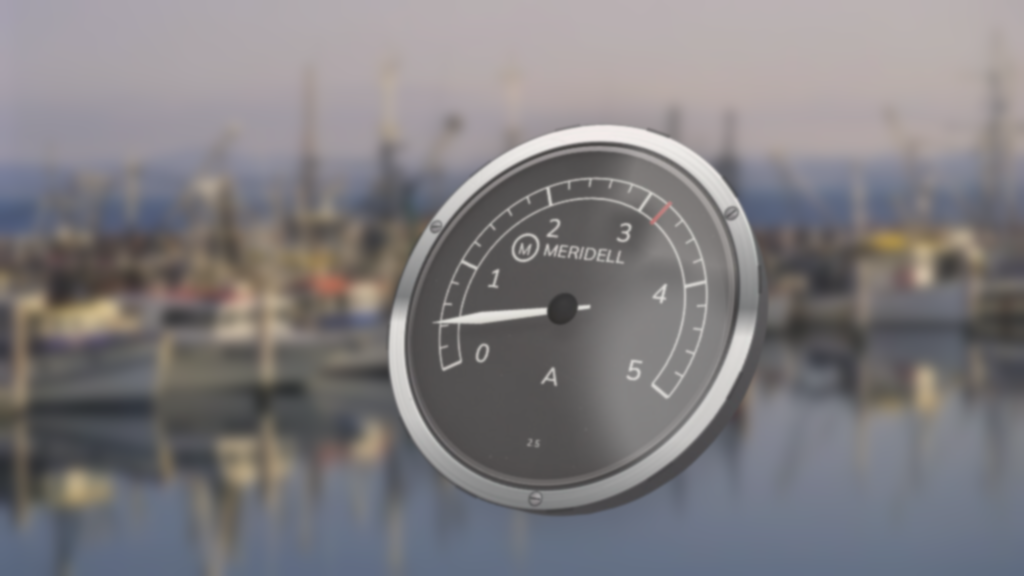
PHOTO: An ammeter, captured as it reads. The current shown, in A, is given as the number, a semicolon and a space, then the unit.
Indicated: 0.4; A
